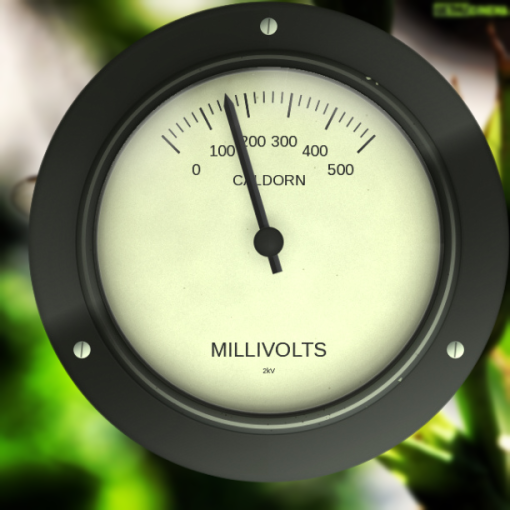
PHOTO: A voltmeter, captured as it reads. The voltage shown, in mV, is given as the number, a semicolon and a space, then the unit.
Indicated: 160; mV
